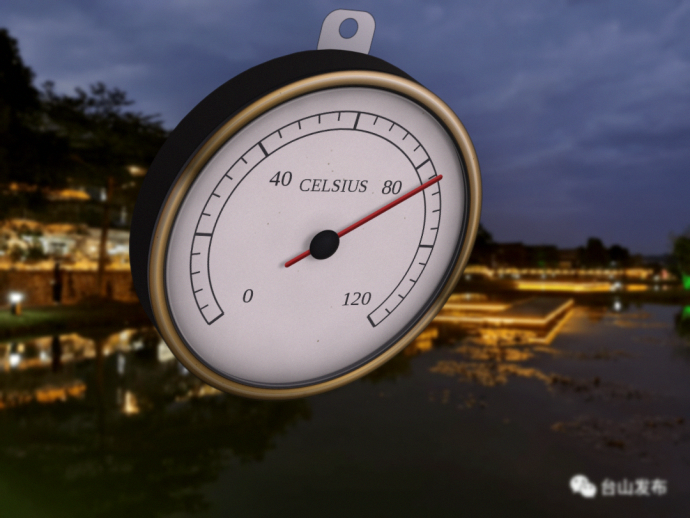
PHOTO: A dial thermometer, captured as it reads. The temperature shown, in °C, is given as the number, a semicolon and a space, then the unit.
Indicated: 84; °C
